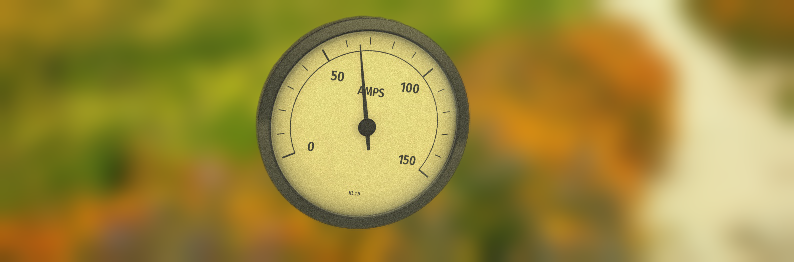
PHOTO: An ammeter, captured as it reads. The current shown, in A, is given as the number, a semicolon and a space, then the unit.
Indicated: 65; A
